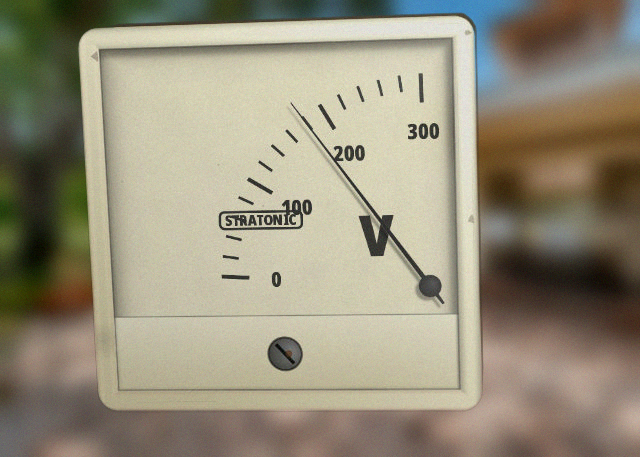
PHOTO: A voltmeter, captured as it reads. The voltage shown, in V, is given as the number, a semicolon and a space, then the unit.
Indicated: 180; V
